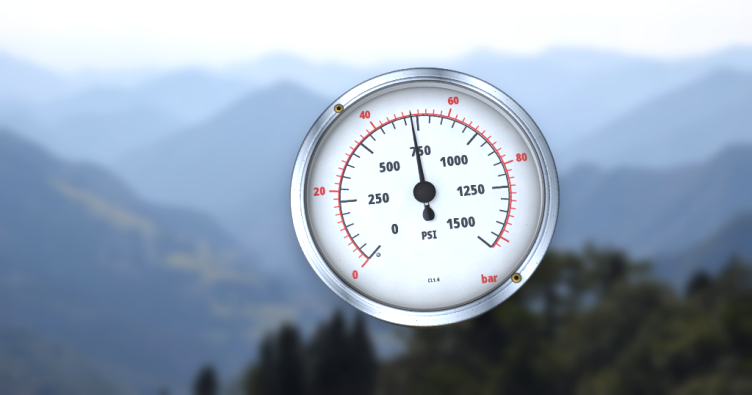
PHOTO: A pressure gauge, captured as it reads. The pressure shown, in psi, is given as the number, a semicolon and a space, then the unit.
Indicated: 725; psi
